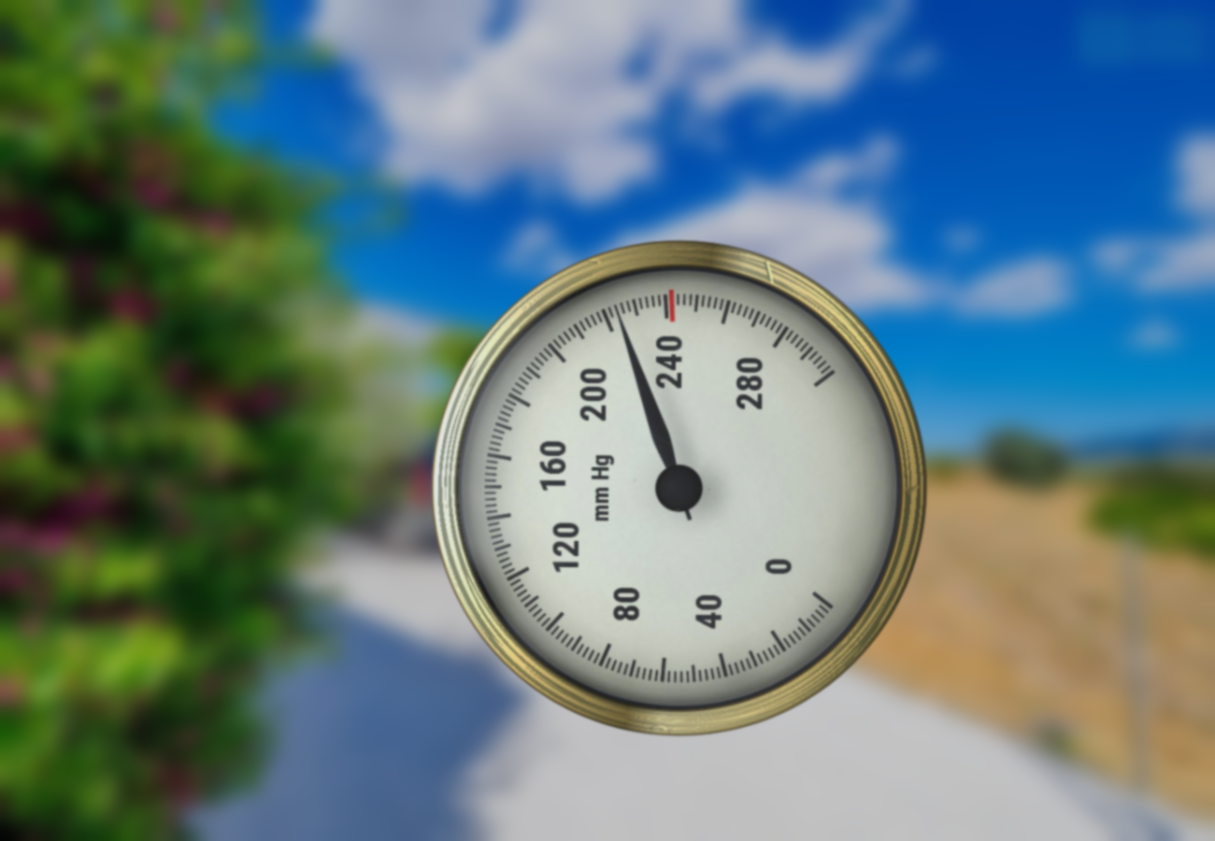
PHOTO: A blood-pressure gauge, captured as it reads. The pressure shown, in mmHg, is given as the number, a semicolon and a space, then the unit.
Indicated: 224; mmHg
